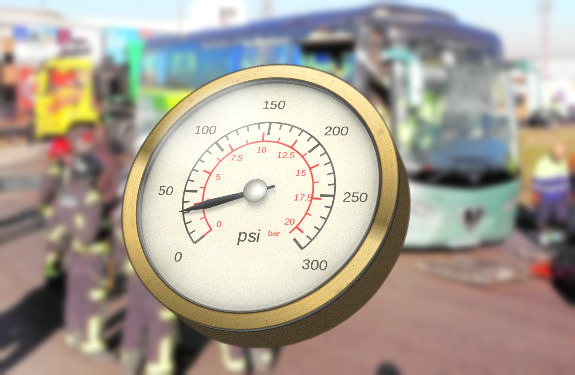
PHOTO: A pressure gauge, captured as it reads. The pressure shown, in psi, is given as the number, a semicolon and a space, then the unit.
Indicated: 30; psi
